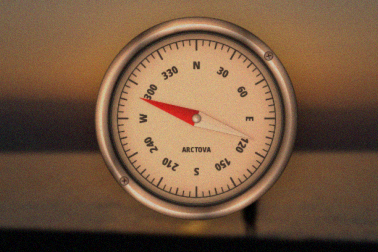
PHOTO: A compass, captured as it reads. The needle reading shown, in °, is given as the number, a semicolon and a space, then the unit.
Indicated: 290; °
